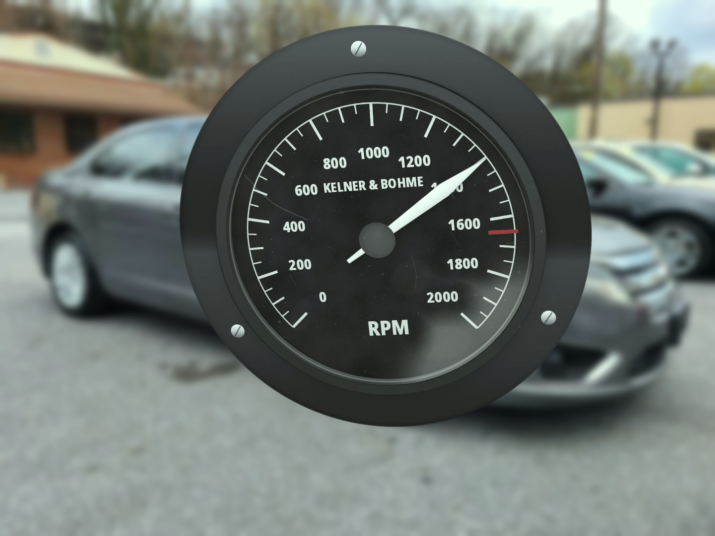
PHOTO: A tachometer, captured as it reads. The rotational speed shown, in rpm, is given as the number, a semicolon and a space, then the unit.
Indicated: 1400; rpm
